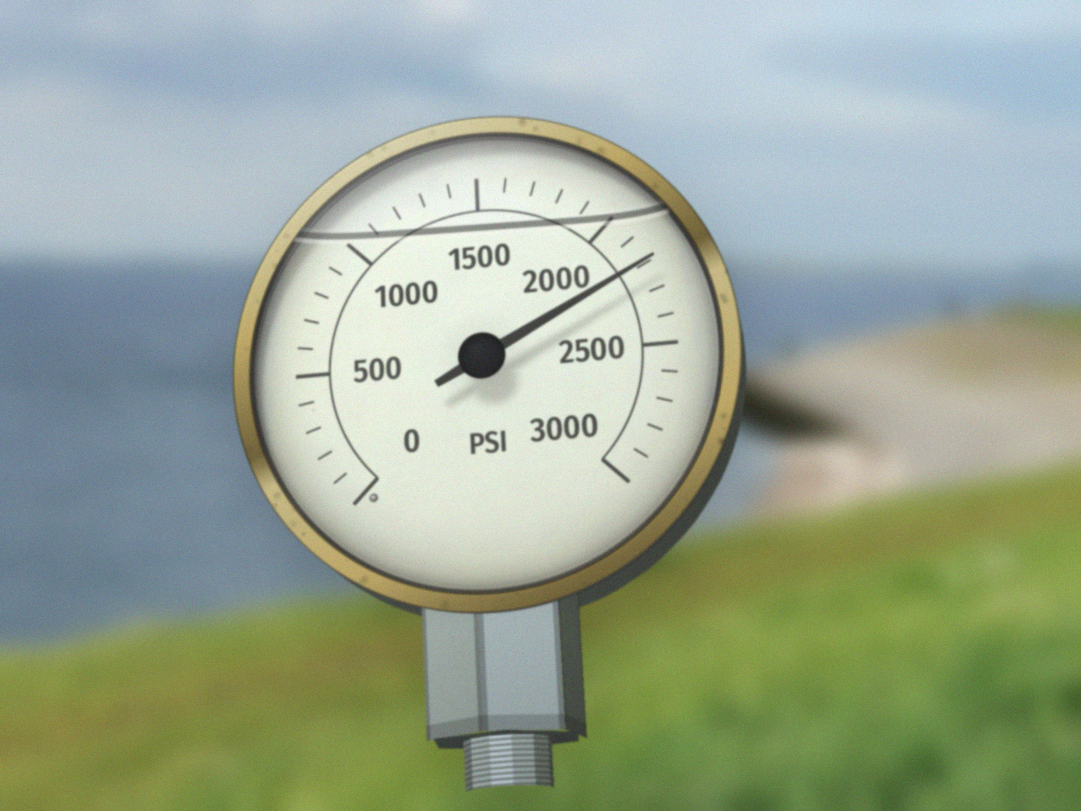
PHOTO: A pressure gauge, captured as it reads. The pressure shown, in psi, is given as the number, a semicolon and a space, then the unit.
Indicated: 2200; psi
